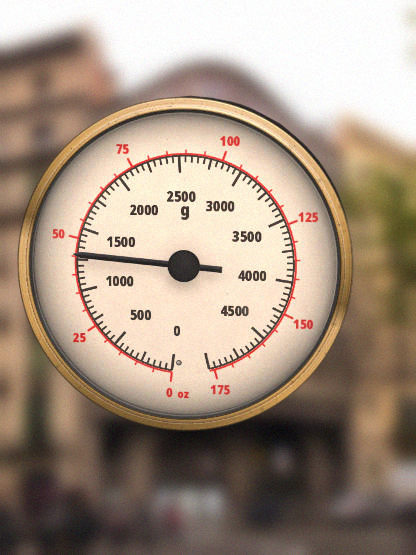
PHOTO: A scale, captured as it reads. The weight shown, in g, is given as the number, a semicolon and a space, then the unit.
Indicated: 1300; g
